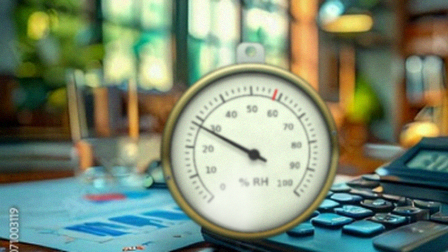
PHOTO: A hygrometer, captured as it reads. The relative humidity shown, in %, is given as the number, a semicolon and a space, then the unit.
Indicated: 28; %
